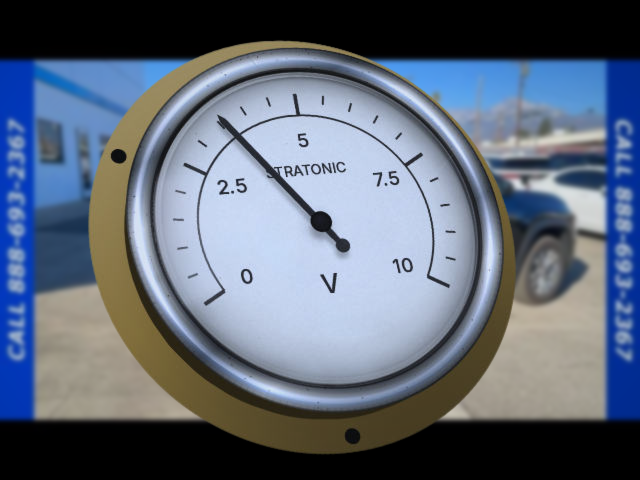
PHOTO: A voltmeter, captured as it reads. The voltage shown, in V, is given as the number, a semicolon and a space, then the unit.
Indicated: 3.5; V
